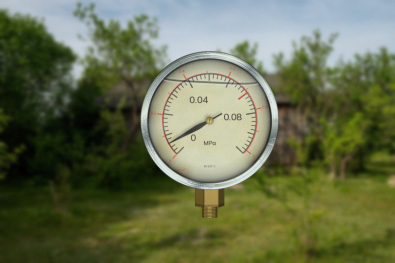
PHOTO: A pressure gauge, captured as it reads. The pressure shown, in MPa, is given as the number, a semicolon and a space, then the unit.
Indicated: 0.006; MPa
